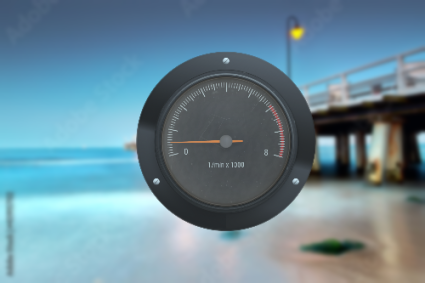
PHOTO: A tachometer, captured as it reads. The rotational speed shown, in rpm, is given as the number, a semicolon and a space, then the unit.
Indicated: 500; rpm
